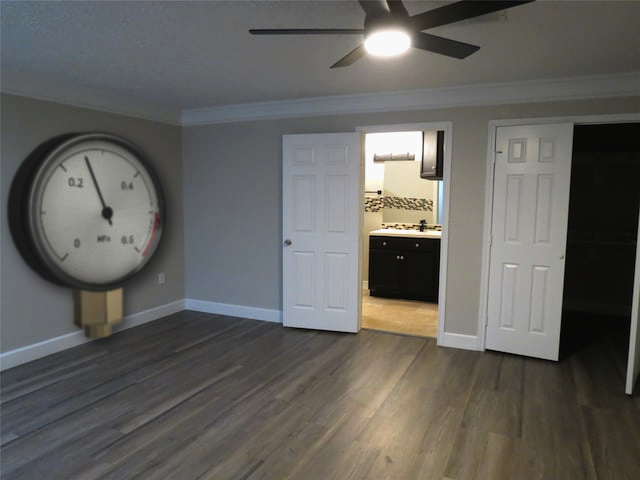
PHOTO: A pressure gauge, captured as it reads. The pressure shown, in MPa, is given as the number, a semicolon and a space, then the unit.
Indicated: 0.25; MPa
